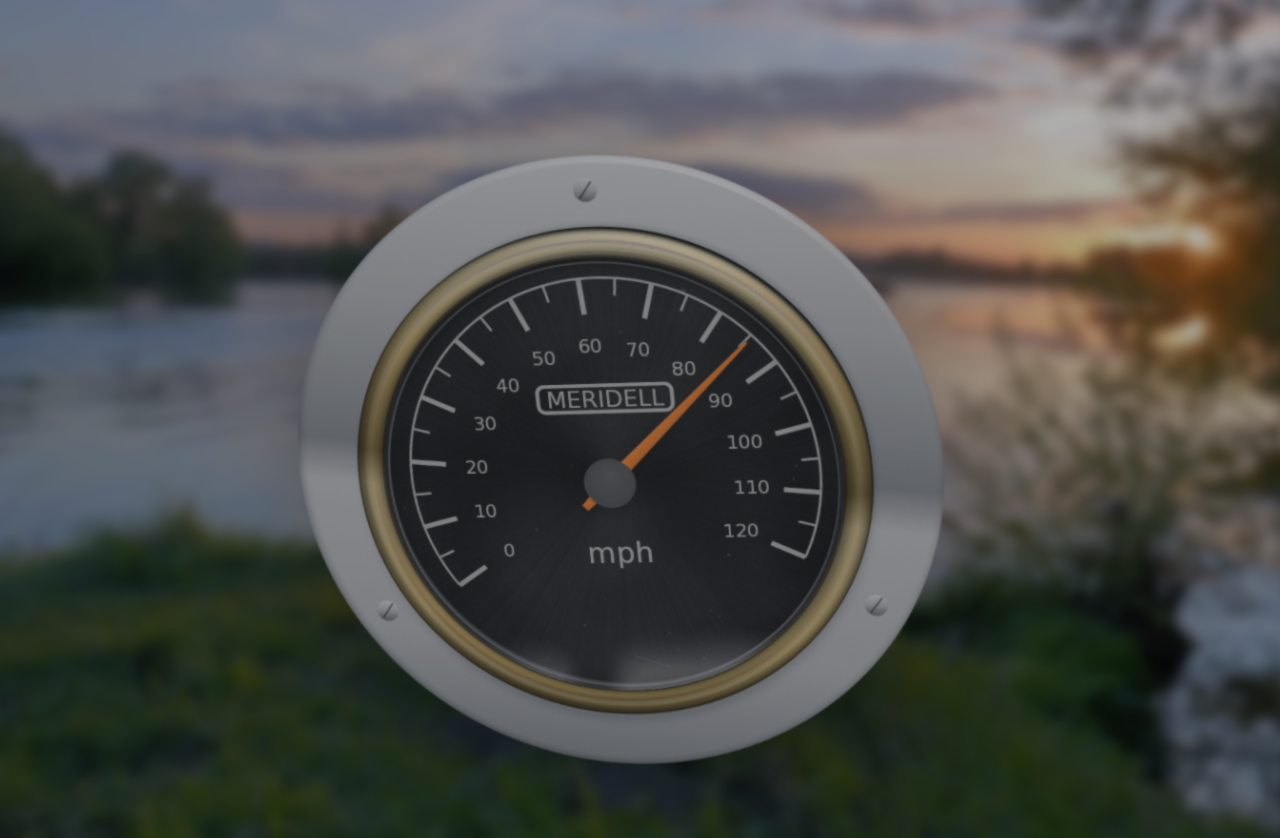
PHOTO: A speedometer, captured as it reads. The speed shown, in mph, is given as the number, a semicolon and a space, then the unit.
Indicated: 85; mph
